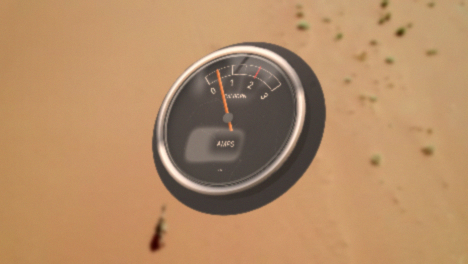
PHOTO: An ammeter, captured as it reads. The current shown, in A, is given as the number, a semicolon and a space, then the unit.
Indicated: 0.5; A
